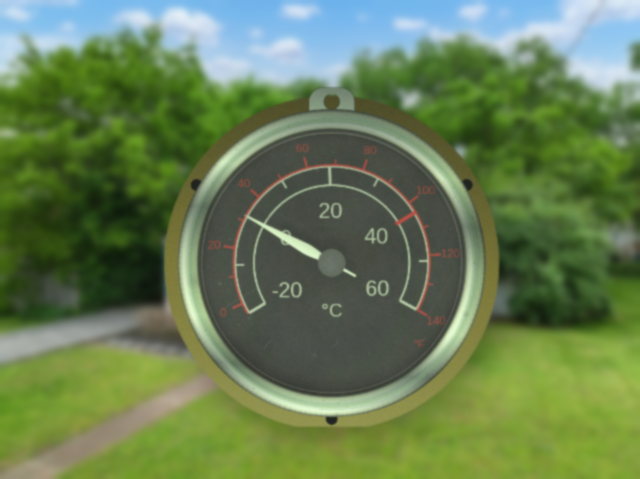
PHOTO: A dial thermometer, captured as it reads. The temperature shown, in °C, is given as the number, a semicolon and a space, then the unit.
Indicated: 0; °C
